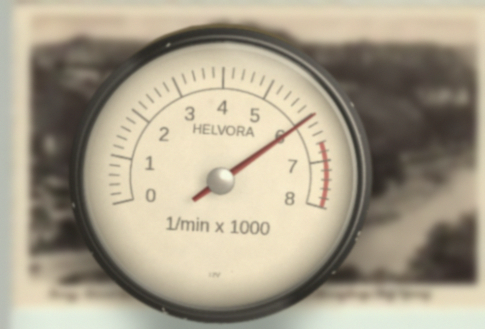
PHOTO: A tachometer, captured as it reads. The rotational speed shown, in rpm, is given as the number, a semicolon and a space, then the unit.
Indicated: 6000; rpm
